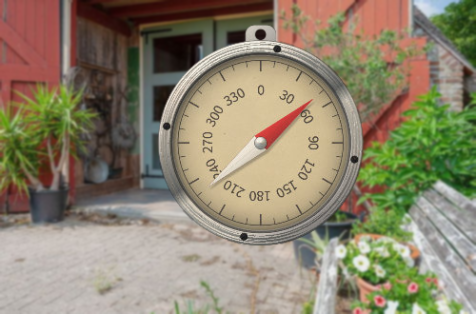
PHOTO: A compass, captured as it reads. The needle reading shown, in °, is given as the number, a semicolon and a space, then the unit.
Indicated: 50; °
